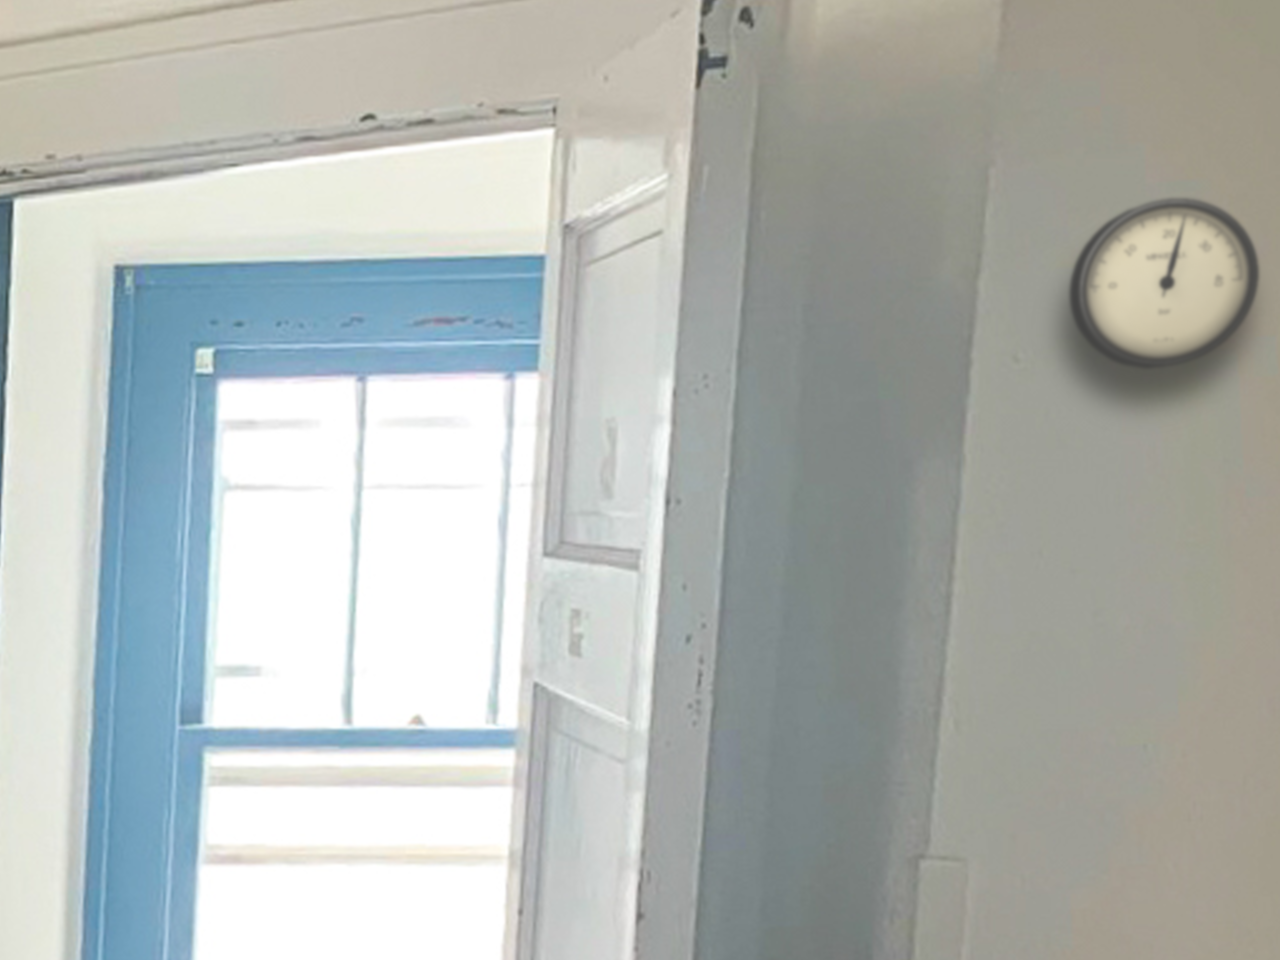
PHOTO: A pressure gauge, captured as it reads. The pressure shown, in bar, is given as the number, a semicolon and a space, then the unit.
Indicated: 22.5; bar
